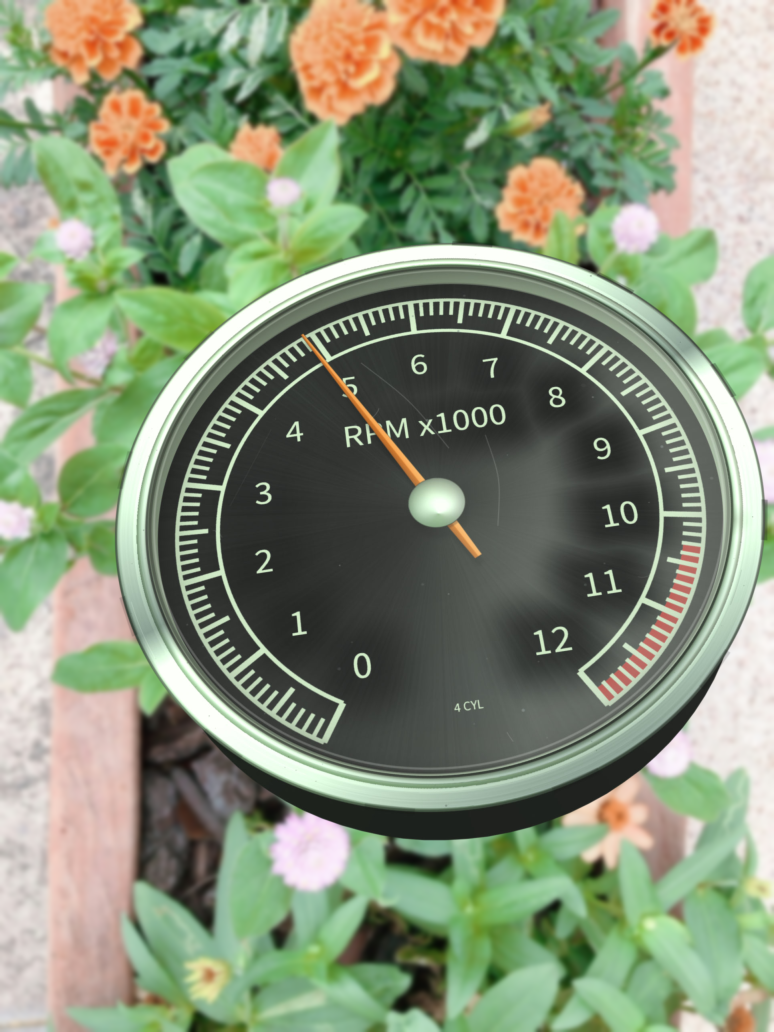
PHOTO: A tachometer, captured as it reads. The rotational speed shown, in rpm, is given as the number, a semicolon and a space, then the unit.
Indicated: 4900; rpm
